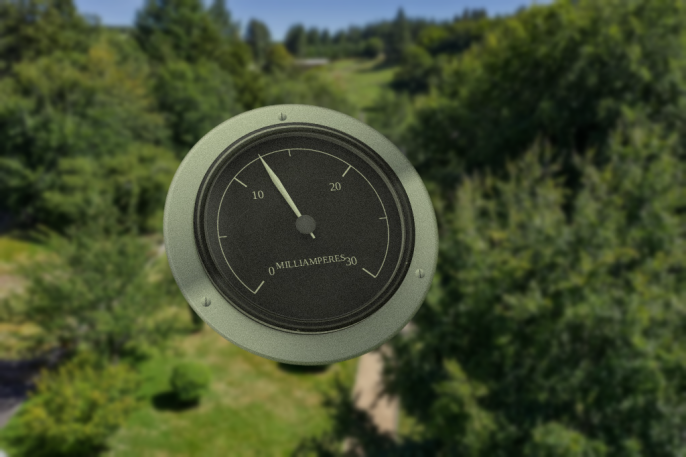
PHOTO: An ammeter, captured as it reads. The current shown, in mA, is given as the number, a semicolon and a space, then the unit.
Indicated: 12.5; mA
